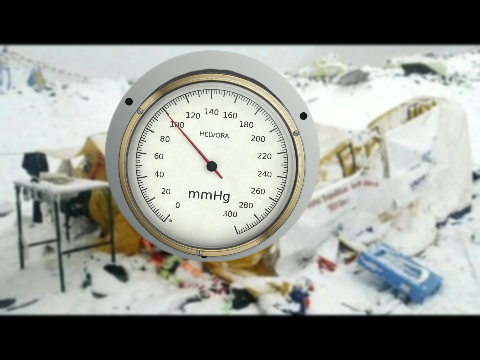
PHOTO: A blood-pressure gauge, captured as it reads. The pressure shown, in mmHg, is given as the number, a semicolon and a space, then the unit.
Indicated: 100; mmHg
